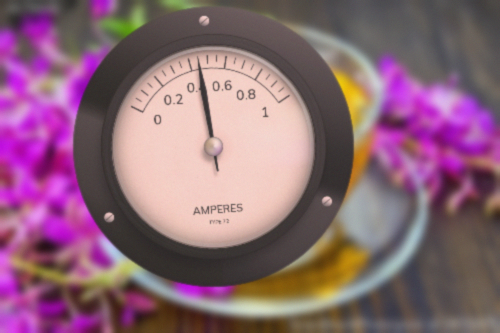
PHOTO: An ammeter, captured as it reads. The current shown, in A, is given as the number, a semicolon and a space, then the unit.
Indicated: 0.45; A
